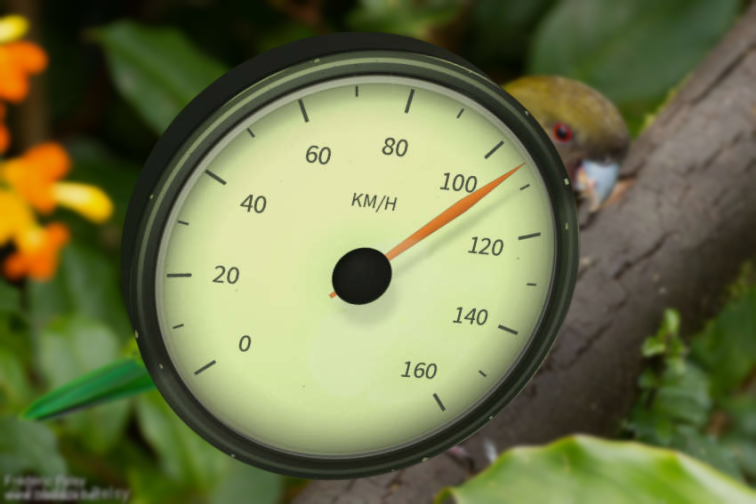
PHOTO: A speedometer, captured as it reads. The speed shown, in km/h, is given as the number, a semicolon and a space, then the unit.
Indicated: 105; km/h
